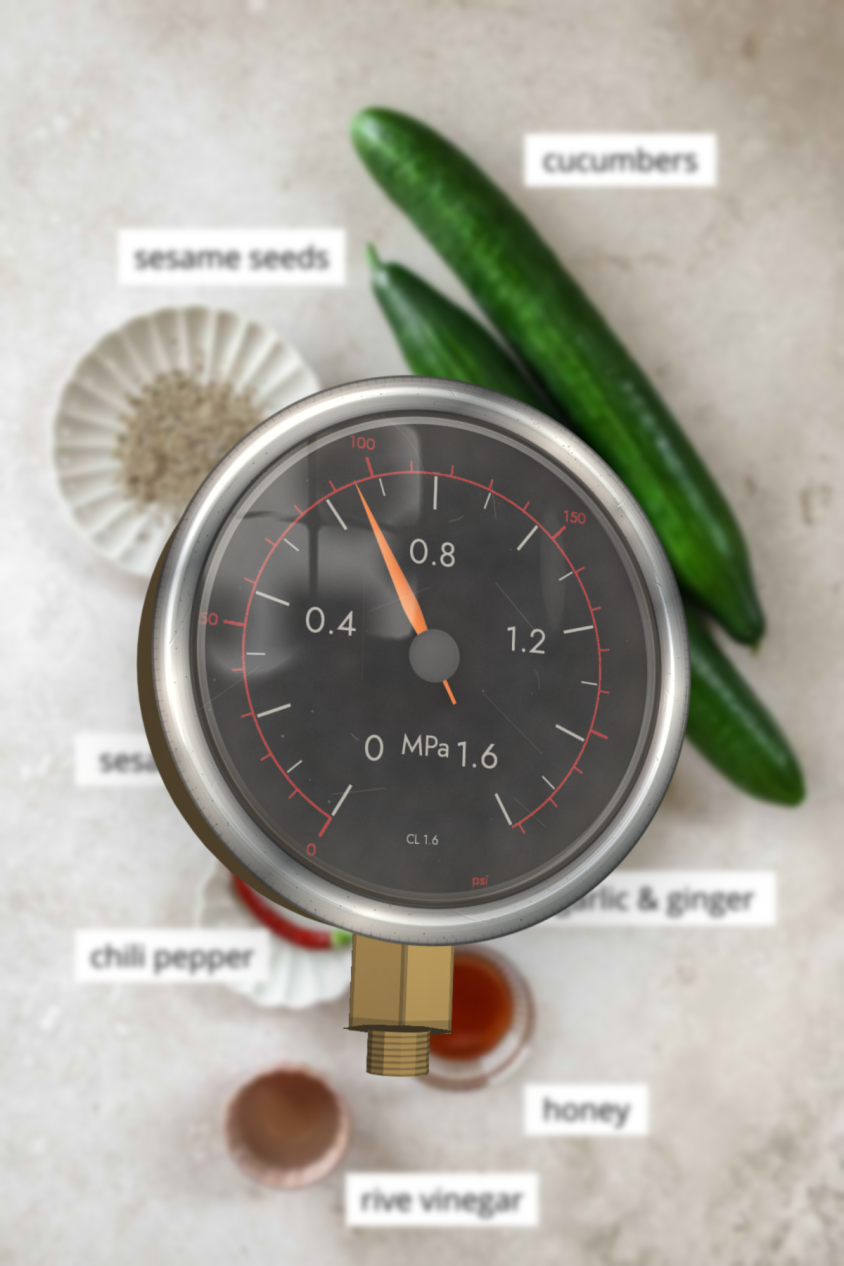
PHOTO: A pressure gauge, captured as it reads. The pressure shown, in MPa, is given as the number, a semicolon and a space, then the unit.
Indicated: 0.65; MPa
